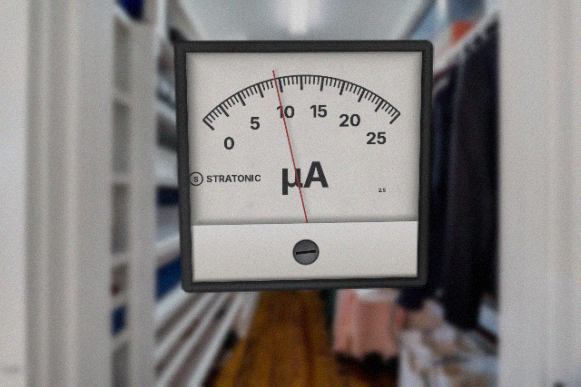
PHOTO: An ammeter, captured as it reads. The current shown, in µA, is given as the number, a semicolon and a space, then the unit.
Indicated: 9.5; µA
